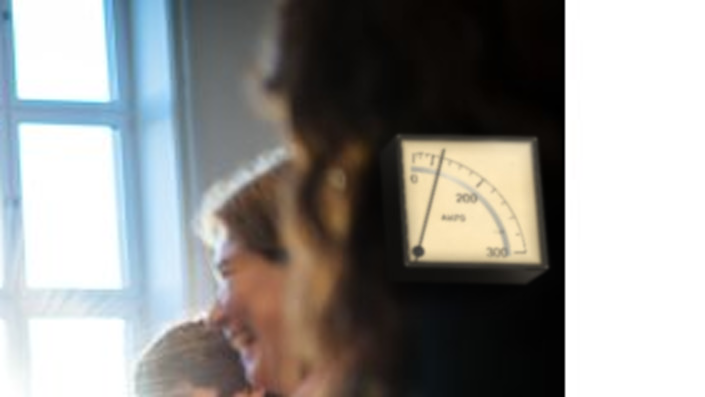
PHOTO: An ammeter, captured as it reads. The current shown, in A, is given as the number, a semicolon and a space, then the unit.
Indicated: 120; A
